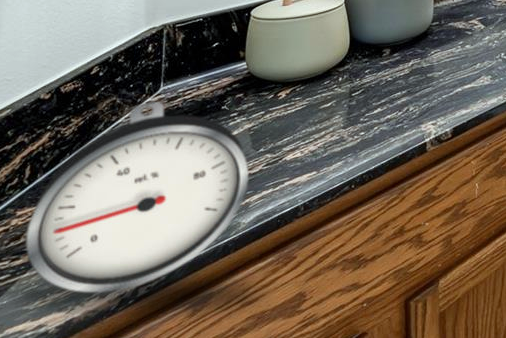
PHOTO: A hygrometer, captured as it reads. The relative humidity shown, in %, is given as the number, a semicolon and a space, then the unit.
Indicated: 12; %
